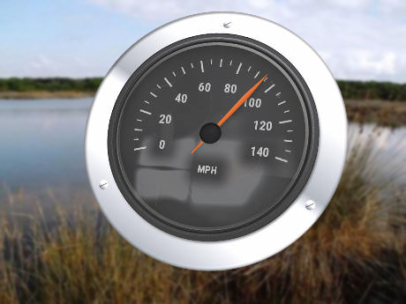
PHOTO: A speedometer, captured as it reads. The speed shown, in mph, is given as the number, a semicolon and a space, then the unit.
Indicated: 95; mph
